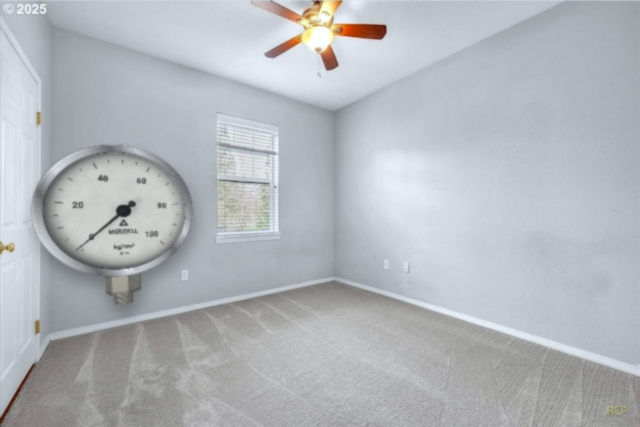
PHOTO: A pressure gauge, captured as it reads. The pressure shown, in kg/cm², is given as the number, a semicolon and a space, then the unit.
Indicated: 0; kg/cm²
